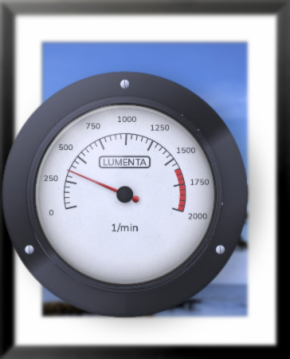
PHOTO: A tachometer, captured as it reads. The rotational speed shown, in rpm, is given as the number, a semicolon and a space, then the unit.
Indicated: 350; rpm
